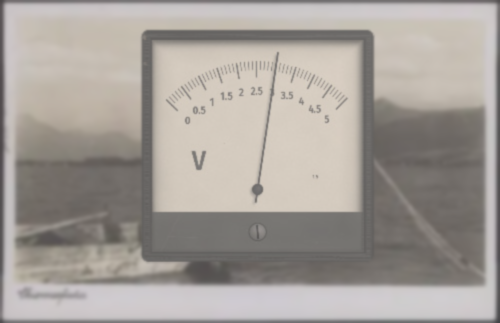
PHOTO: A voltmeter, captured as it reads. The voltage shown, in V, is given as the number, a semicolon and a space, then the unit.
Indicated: 3; V
